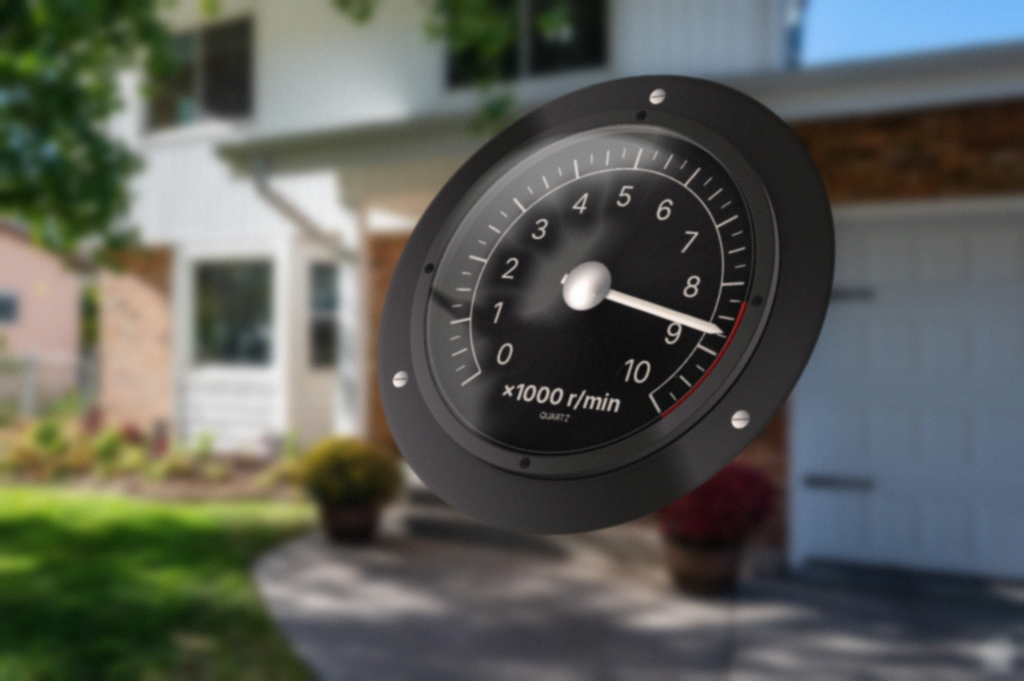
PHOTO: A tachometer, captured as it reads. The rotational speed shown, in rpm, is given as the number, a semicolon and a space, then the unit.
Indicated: 8750; rpm
